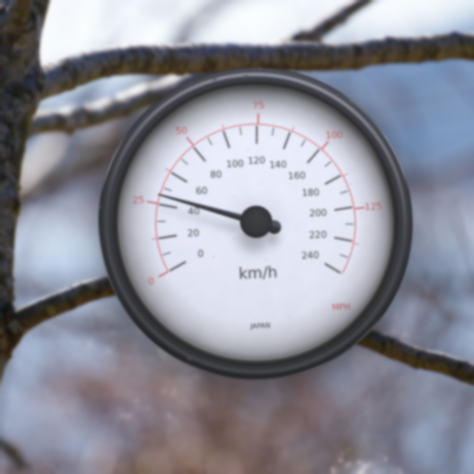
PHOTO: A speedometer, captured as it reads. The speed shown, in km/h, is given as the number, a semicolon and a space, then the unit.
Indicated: 45; km/h
